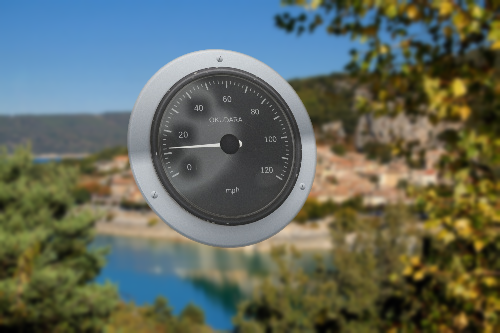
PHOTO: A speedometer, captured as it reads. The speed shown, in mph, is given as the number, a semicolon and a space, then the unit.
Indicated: 12; mph
